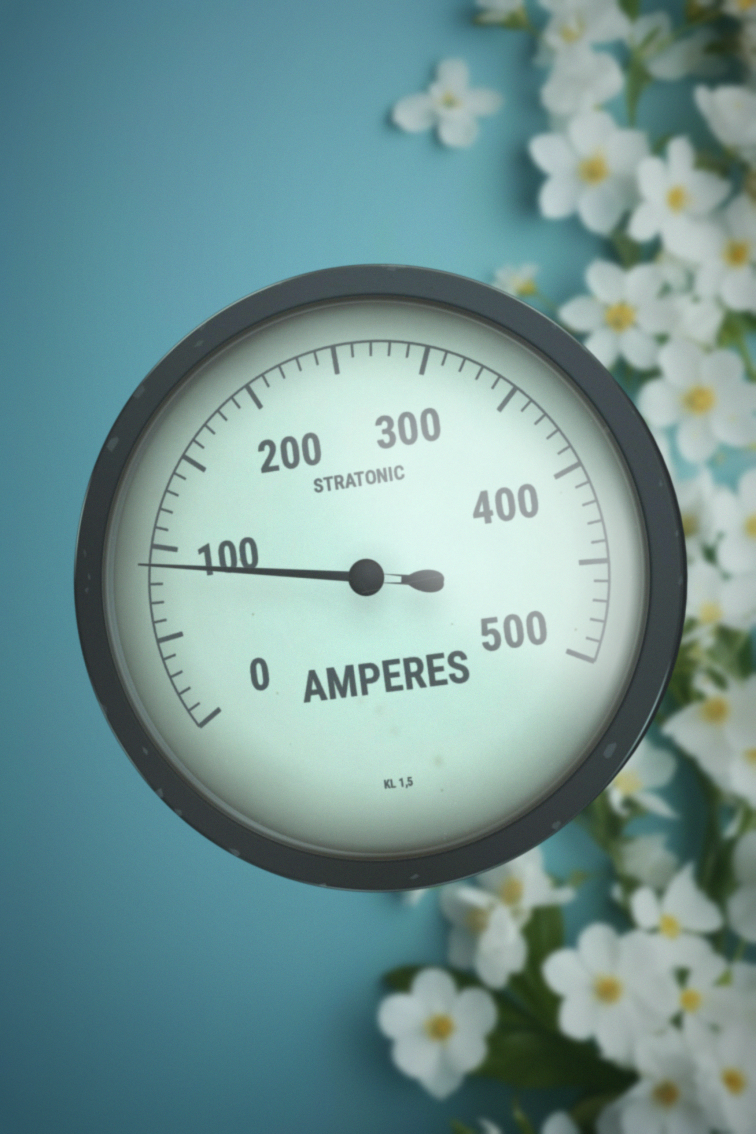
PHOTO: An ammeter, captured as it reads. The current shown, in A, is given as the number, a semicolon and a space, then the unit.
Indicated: 90; A
